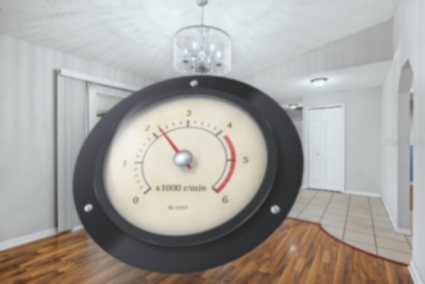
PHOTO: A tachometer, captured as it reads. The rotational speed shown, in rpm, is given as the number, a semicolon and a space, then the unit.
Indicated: 2200; rpm
